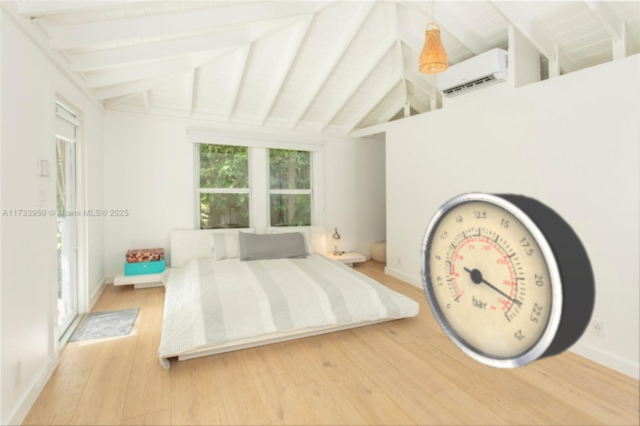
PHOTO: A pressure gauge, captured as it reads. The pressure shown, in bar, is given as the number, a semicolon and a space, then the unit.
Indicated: 22.5; bar
